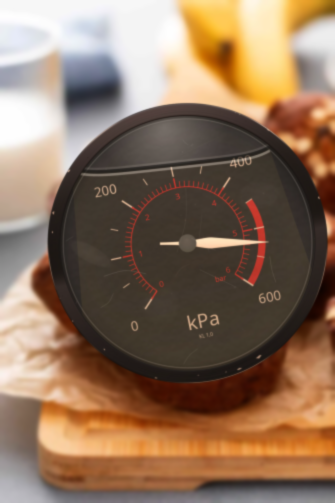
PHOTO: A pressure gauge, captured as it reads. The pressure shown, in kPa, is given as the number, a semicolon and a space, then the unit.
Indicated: 525; kPa
